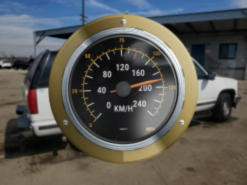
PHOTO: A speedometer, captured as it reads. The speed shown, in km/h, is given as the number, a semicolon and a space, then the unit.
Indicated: 190; km/h
